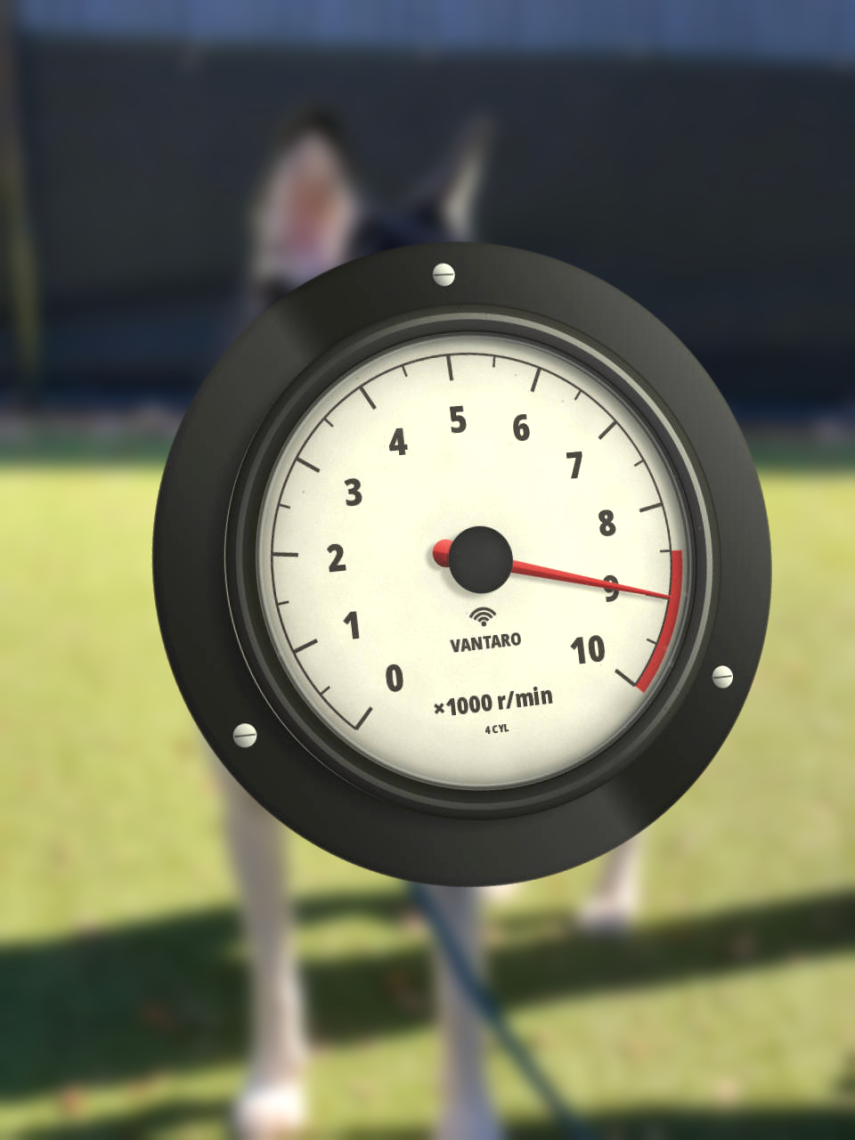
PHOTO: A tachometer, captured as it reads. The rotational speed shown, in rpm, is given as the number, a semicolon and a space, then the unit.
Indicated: 9000; rpm
